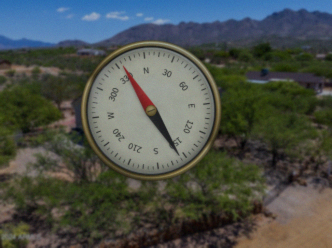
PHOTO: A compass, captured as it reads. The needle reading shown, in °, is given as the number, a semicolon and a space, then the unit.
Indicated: 335; °
